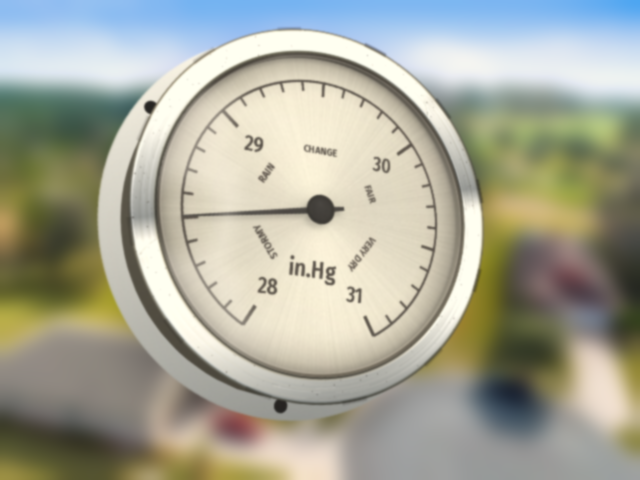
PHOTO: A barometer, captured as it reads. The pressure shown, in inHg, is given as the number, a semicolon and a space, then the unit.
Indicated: 28.5; inHg
